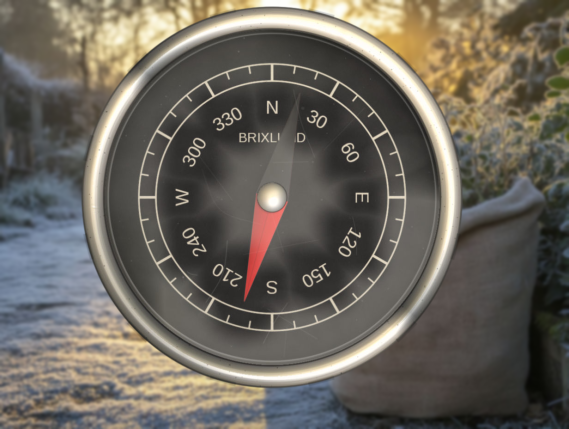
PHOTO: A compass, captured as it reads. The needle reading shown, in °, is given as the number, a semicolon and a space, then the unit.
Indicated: 195; °
